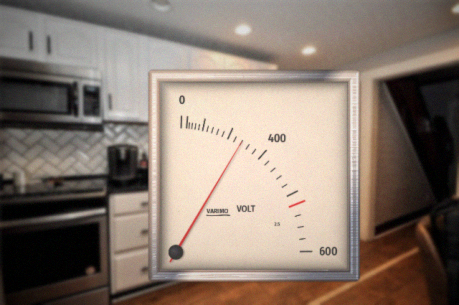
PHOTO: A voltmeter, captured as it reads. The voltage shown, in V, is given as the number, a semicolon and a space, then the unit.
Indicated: 340; V
